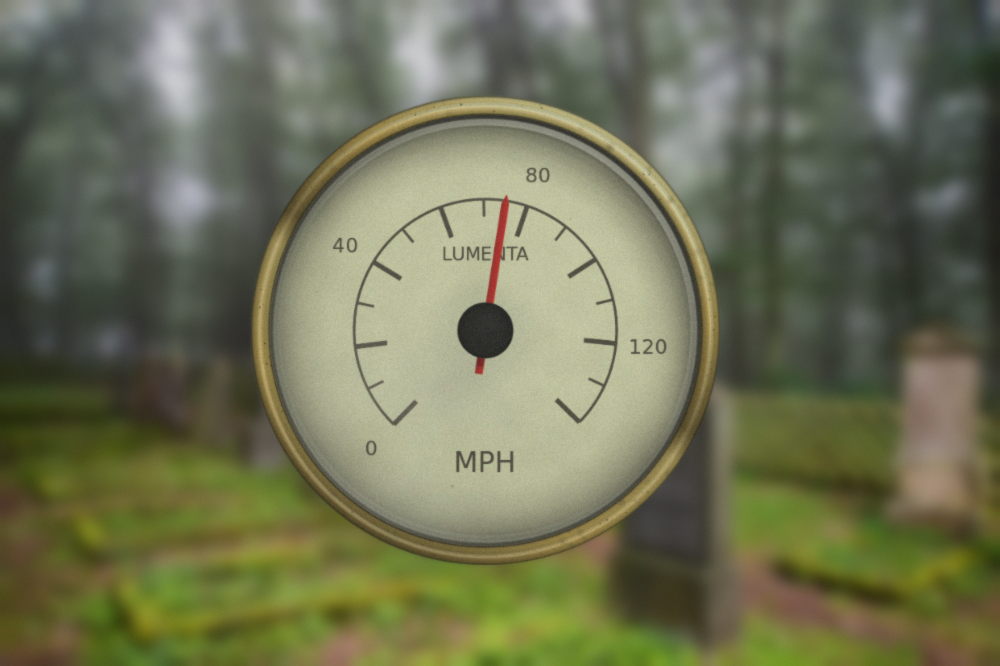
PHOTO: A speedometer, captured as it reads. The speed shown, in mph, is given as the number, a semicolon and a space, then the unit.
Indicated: 75; mph
